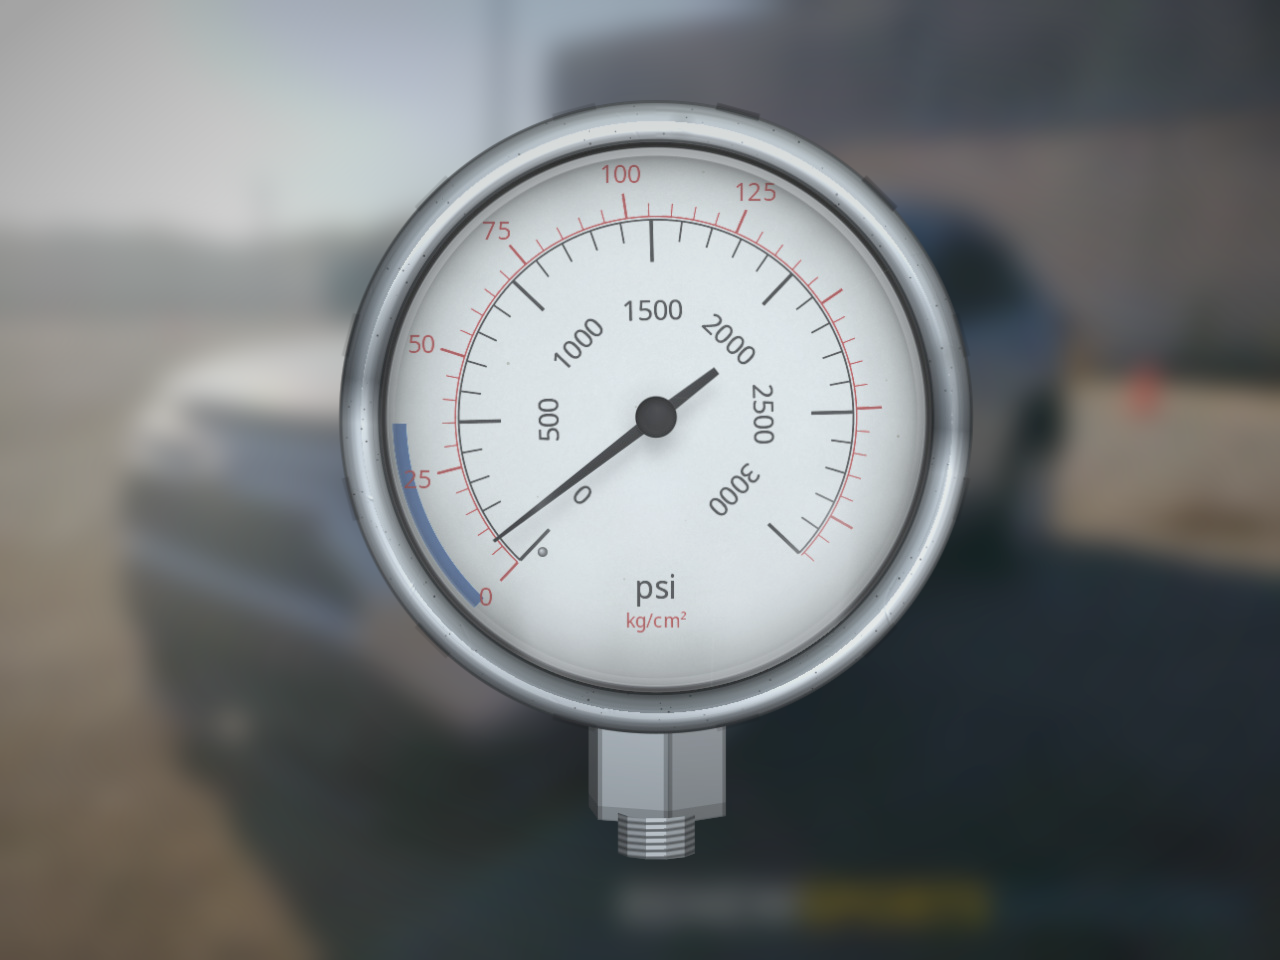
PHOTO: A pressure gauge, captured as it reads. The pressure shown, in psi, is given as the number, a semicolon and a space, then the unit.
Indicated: 100; psi
